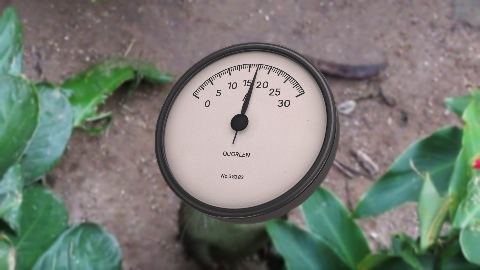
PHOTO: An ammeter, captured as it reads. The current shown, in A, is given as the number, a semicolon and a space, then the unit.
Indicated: 17.5; A
